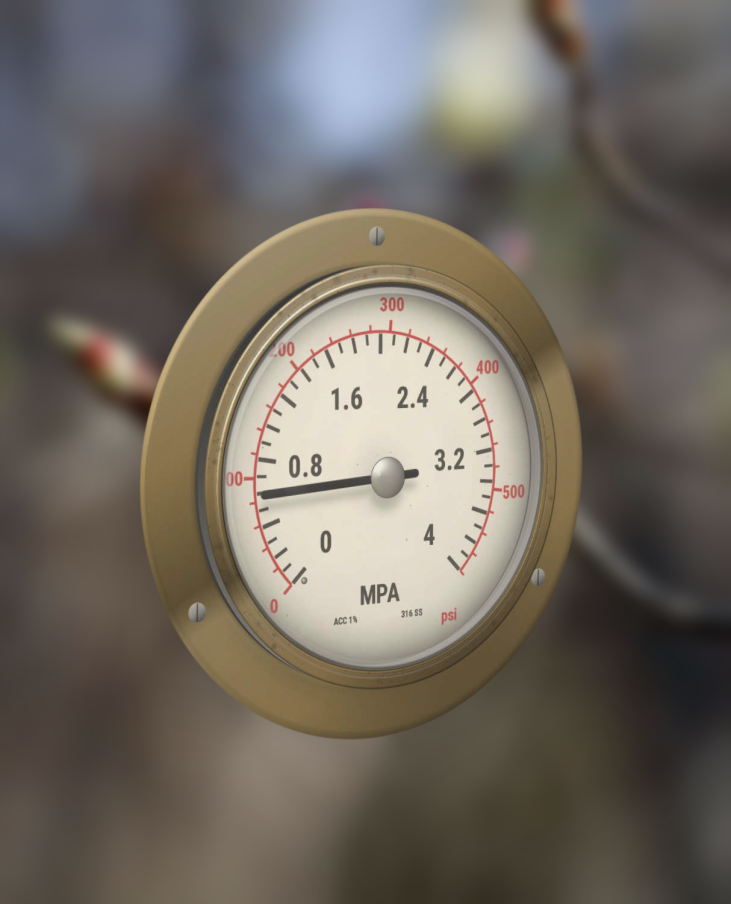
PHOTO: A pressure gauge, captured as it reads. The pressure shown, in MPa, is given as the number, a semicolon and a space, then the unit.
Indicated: 0.6; MPa
